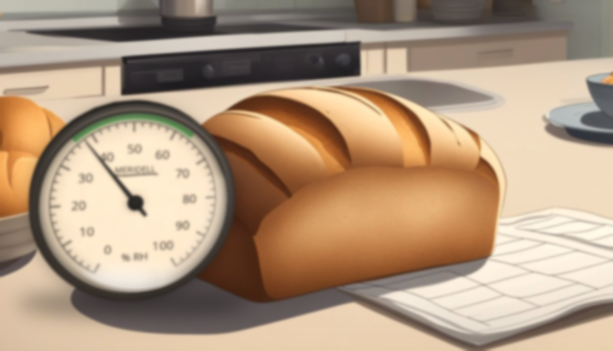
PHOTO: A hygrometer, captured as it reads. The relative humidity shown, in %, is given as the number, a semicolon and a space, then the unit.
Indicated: 38; %
